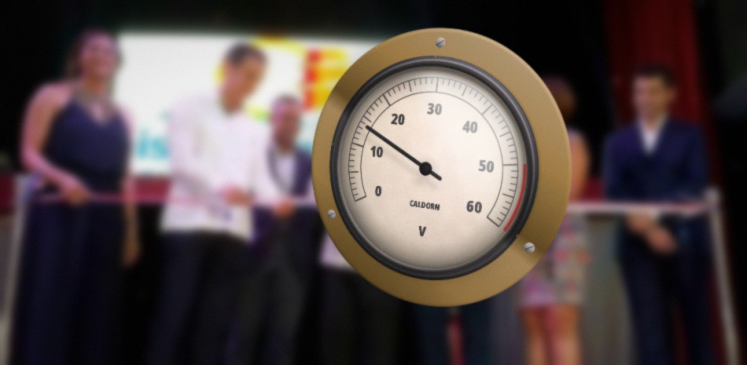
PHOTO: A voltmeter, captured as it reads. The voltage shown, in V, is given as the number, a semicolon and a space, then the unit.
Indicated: 14; V
